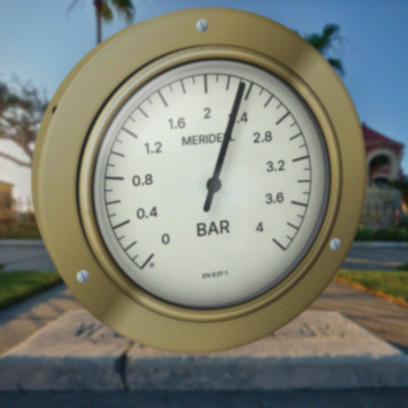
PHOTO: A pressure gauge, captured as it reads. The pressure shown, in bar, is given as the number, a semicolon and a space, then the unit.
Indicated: 2.3; bar
